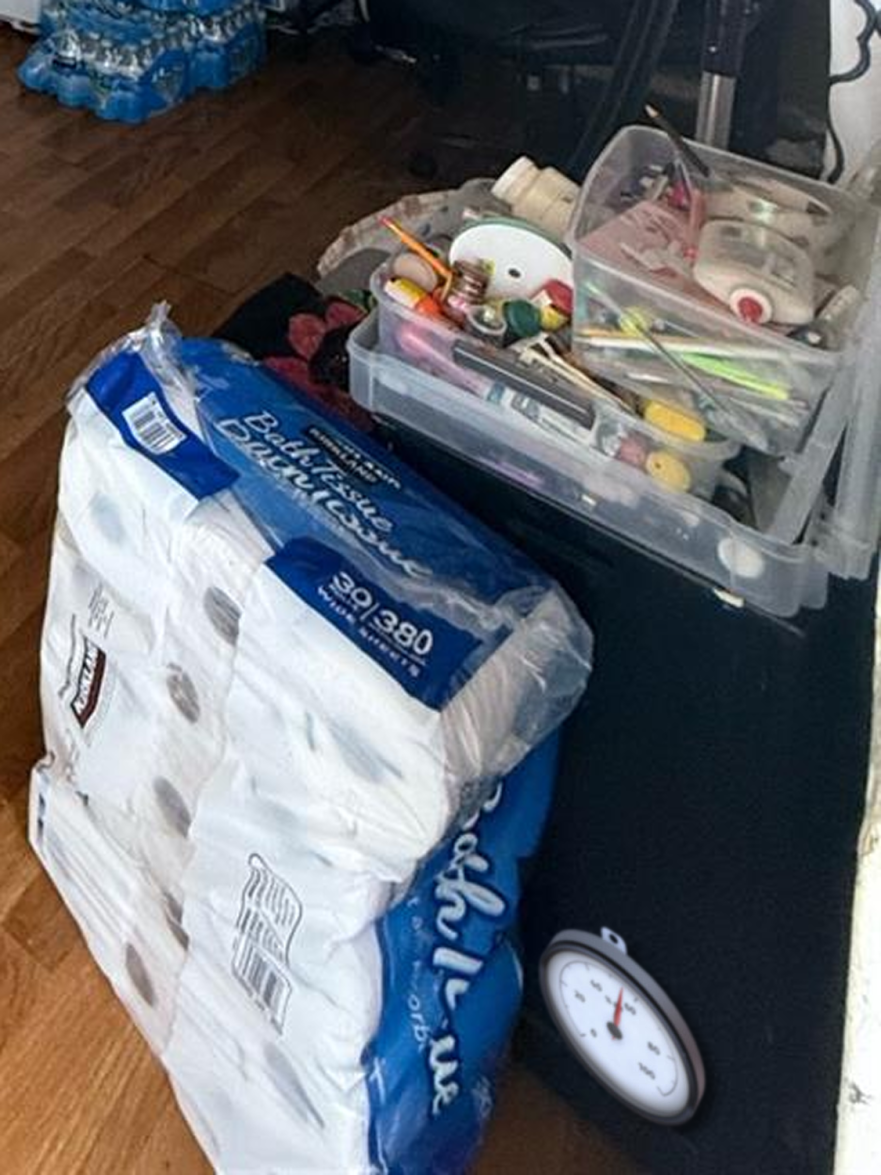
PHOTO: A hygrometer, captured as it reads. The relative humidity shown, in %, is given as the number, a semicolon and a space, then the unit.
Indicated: 55; %
